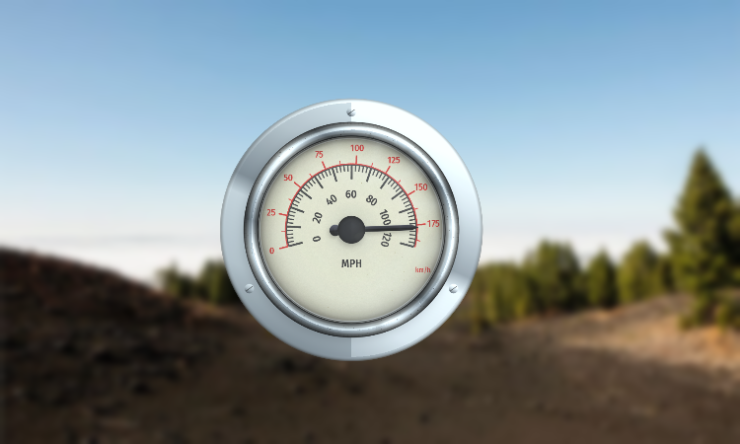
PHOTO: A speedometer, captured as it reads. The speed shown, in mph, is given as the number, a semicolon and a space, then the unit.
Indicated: 110; mph
